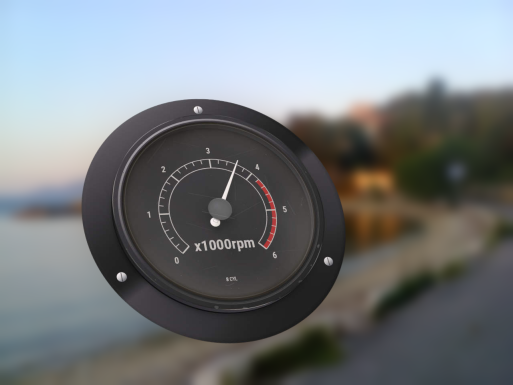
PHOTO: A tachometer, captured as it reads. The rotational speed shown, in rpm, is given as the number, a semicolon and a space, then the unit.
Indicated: 3600; rpm
